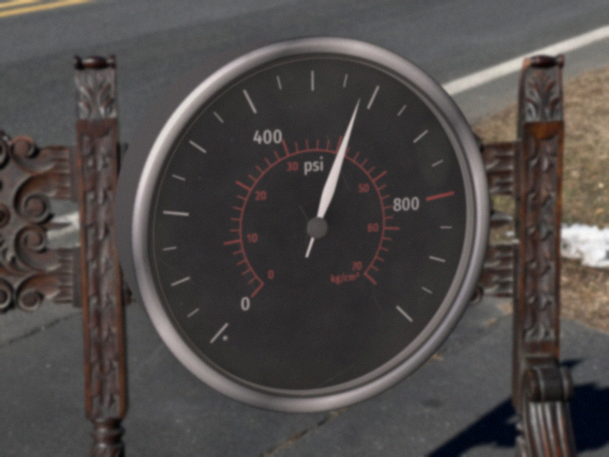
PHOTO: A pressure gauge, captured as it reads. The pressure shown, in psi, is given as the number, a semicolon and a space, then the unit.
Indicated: 575; psi
